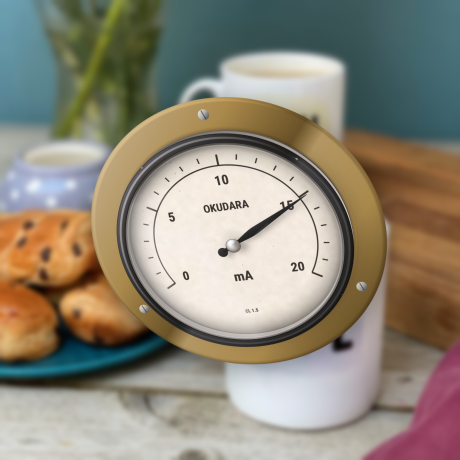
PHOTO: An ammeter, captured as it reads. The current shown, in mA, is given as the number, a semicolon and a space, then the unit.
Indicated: 15; mA
